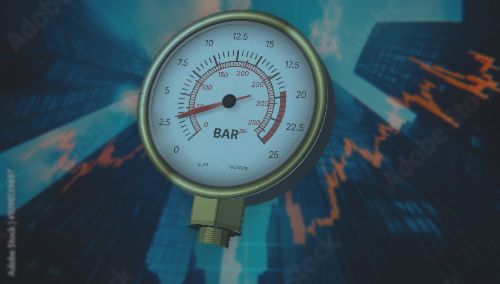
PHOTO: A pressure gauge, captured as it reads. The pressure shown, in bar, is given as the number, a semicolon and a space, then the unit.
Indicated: 2.5; bar
